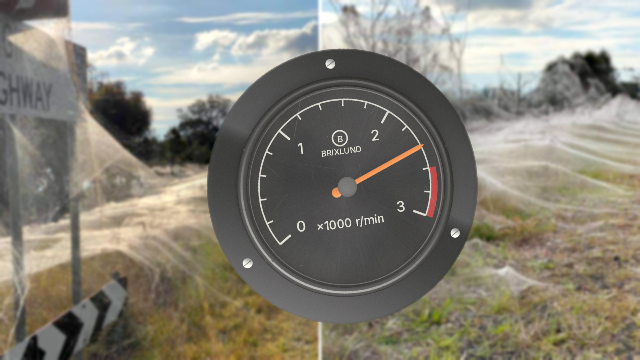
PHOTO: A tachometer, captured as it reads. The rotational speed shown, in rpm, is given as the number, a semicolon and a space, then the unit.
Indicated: 2400; rpm
